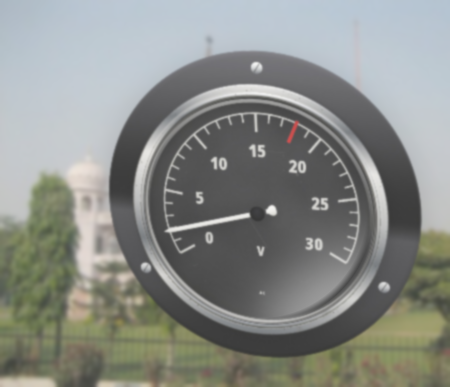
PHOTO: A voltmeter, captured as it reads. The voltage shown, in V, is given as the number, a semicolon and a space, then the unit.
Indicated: 2; V
